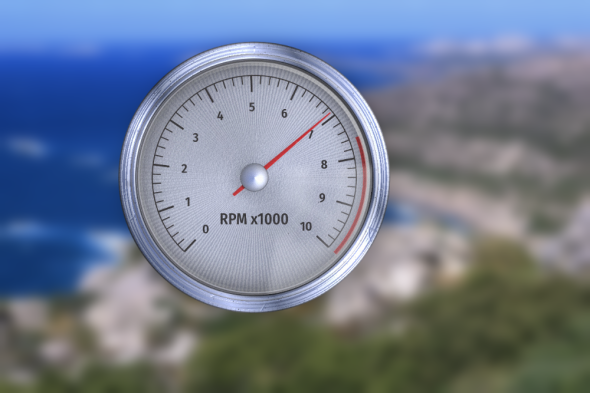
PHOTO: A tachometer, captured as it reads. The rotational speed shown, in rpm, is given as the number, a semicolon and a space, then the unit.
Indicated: 6900; rpm
